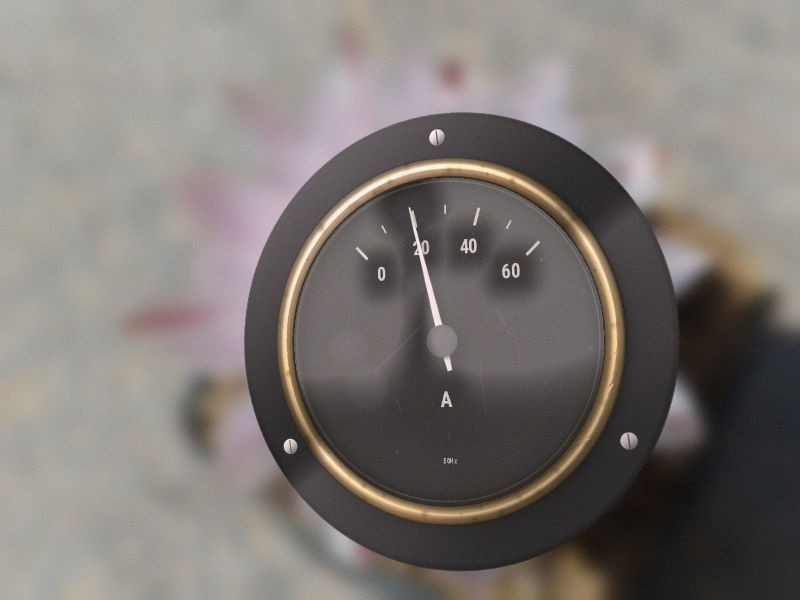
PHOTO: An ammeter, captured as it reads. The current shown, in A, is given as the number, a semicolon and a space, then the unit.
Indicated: 20; A
